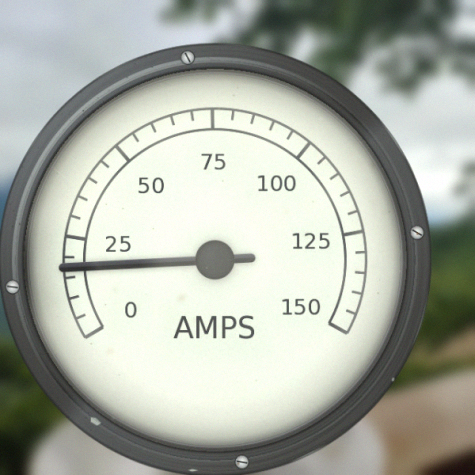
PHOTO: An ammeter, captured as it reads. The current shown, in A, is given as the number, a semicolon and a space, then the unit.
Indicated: 17.5; A
